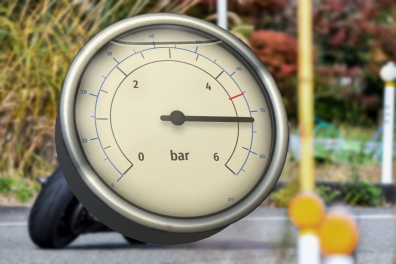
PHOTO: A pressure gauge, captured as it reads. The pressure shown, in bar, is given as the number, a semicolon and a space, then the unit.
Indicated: 5; bar
